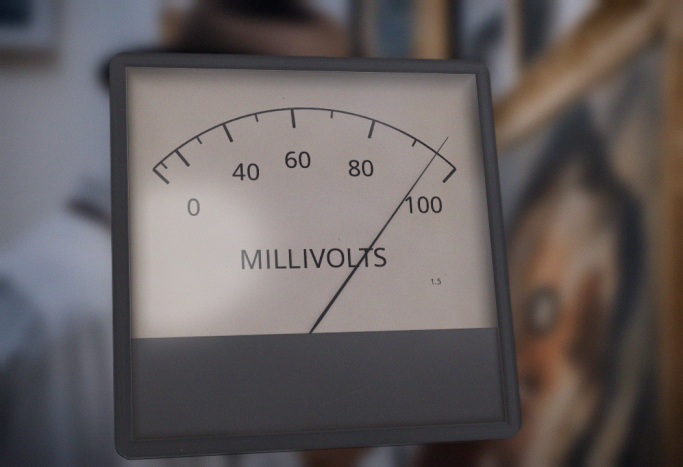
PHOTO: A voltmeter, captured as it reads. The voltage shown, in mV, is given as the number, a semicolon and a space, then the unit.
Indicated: 95; mV
